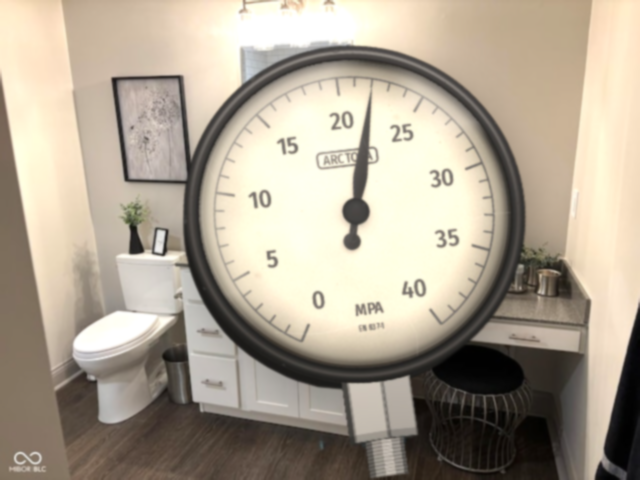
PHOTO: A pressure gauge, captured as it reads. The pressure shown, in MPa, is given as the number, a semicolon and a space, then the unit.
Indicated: 22; MPa
